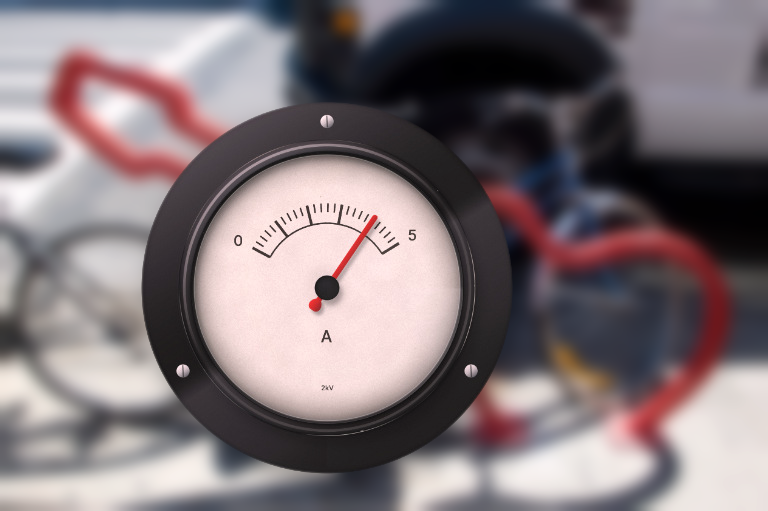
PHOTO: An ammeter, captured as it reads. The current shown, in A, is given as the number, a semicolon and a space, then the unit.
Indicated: 4; A
